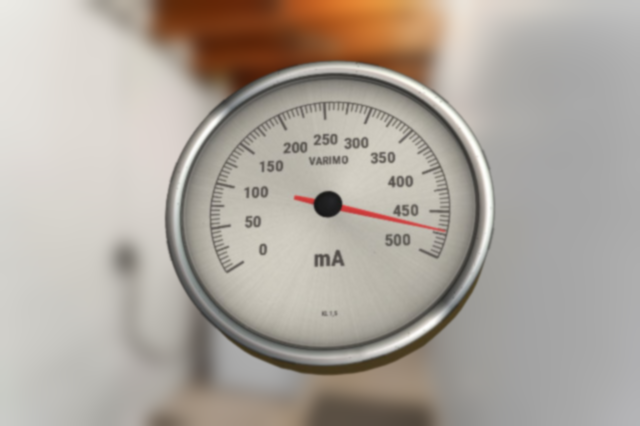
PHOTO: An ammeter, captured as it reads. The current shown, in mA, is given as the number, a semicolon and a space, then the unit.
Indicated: 475; mA
